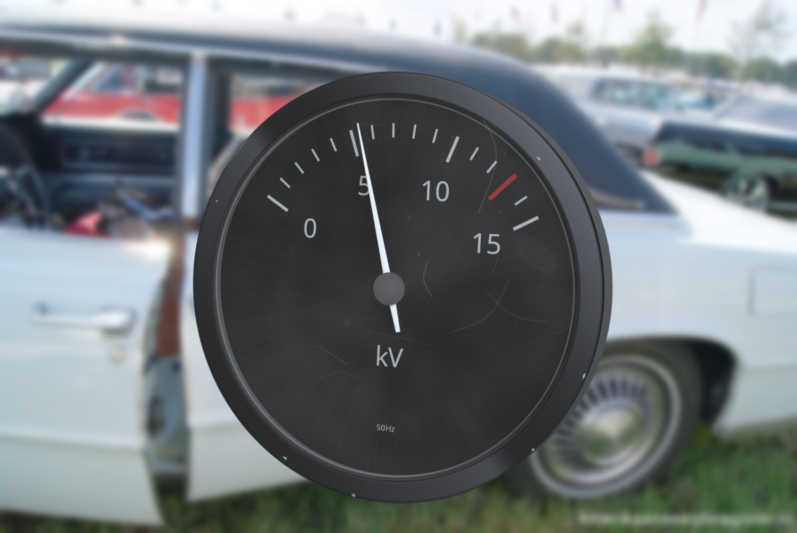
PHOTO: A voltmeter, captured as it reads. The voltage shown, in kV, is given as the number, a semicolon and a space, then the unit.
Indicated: 5.5; kV
